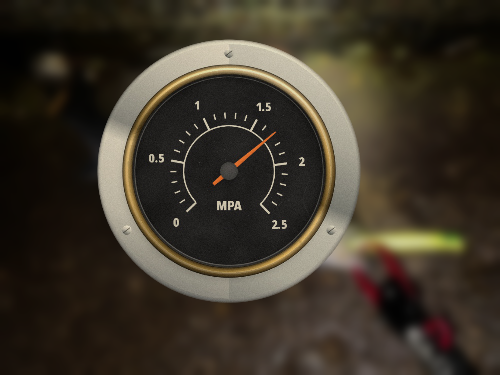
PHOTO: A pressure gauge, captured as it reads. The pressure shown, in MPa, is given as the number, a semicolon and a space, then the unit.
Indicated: 1.7; MPa
